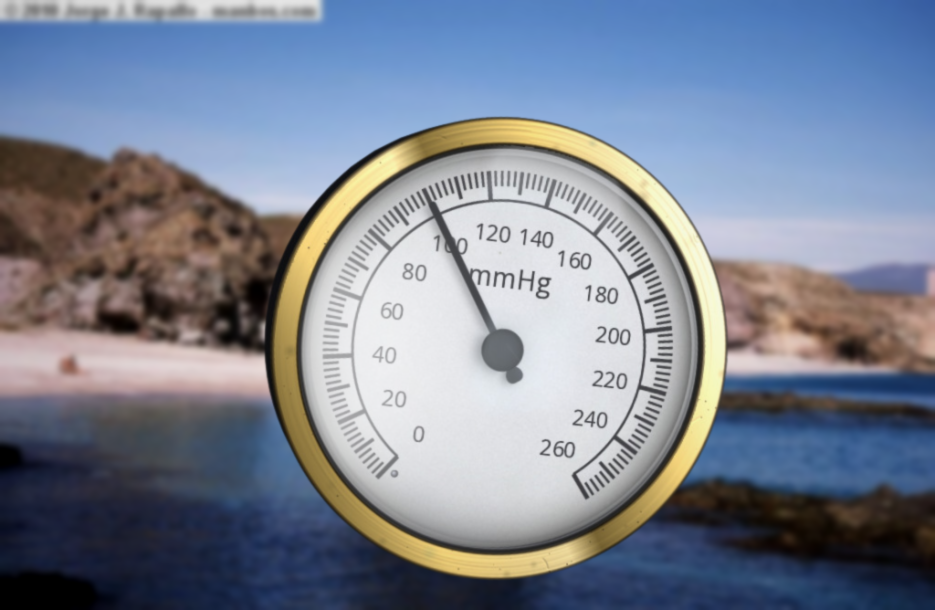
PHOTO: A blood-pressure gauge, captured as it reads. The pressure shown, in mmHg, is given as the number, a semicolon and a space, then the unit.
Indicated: 100; mmHg
